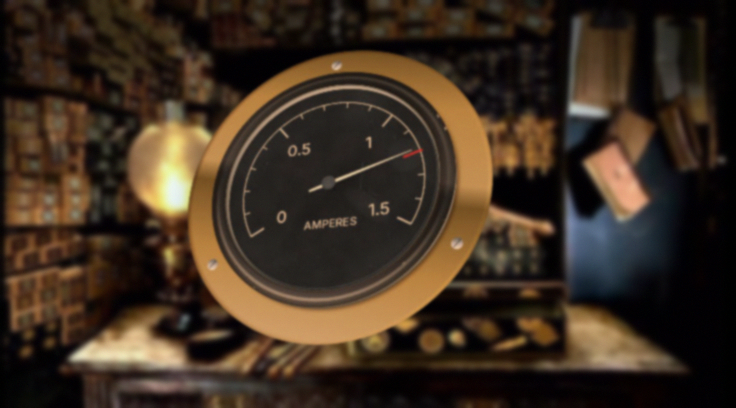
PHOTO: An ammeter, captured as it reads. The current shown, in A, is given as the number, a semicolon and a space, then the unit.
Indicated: 1.2; A
